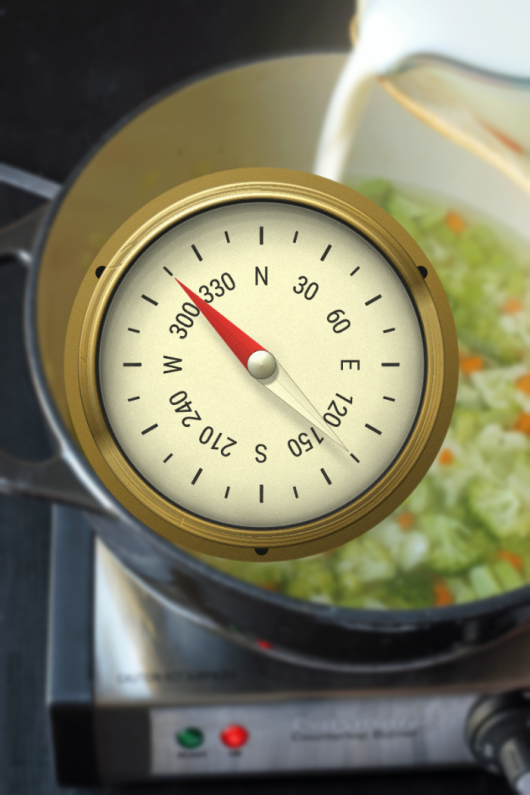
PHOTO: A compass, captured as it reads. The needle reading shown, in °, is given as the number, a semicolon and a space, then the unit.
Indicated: 315; °
